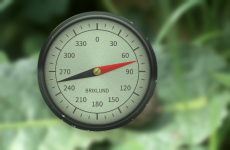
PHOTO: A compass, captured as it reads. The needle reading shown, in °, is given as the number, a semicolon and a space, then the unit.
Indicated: 75; °
